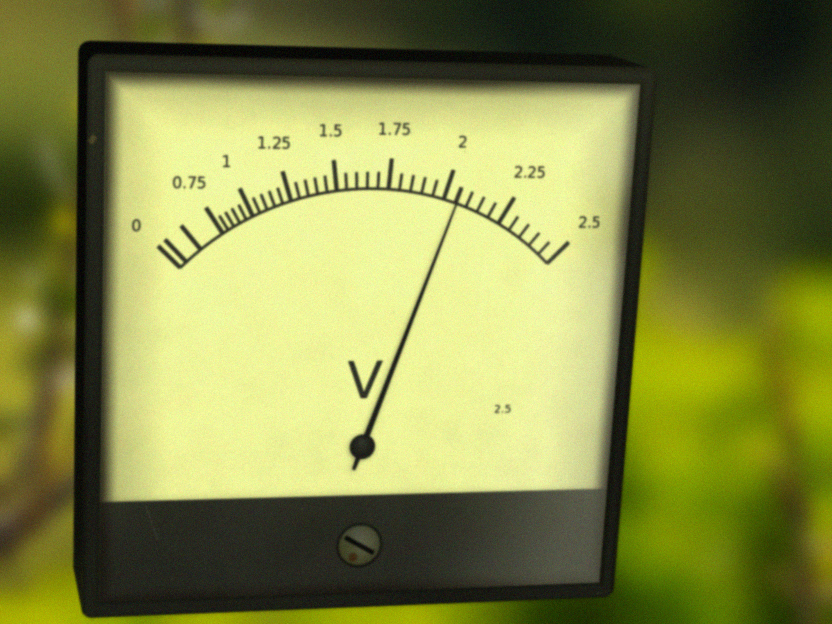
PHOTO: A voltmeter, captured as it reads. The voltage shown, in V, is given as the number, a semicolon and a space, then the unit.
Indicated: 2.05; V
